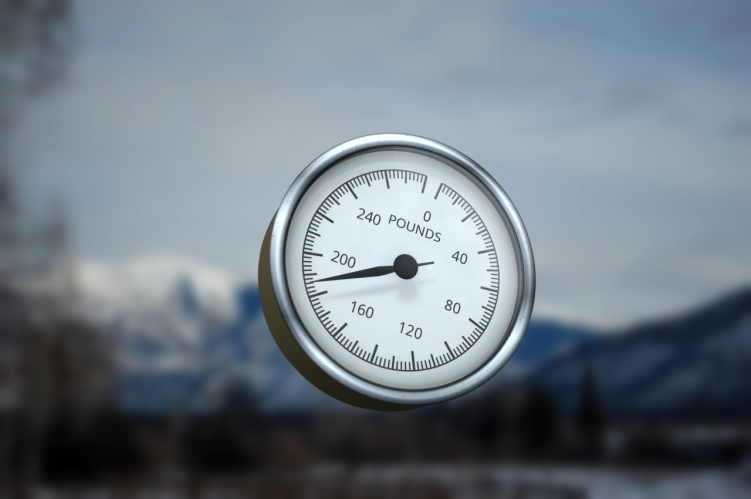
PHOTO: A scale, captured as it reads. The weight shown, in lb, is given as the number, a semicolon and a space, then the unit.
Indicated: 186; lb
